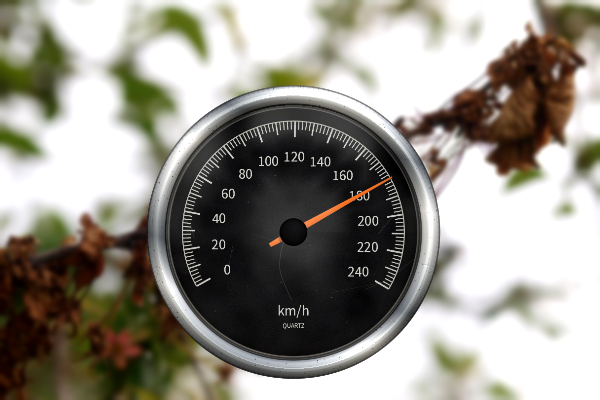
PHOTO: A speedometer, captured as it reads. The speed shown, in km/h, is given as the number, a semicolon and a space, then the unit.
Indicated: 180; km/h
